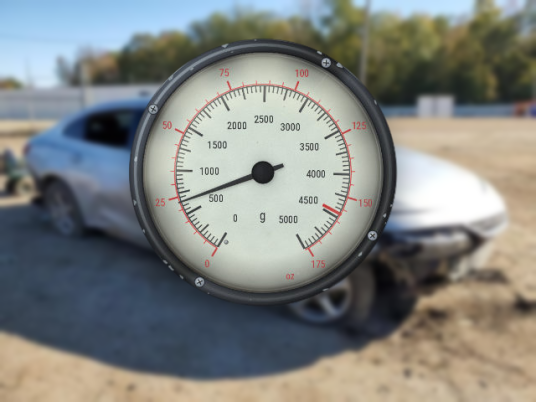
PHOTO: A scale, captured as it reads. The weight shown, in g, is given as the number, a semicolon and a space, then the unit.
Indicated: 650; g
